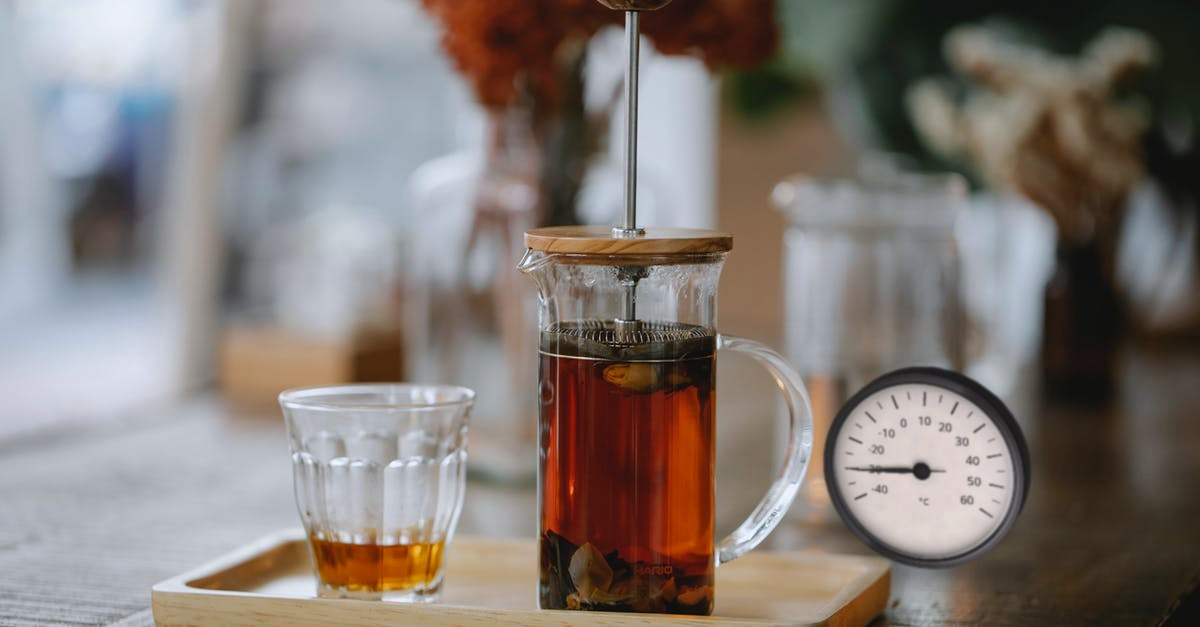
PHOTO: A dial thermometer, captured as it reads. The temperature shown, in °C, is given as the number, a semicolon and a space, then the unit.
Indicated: -30; °C
